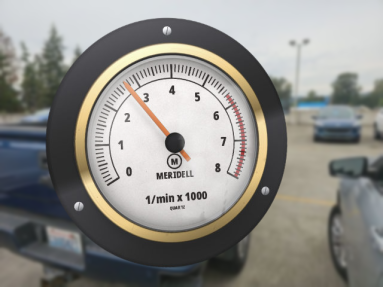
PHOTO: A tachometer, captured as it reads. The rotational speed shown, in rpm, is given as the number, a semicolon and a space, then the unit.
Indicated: 2700; rpm
